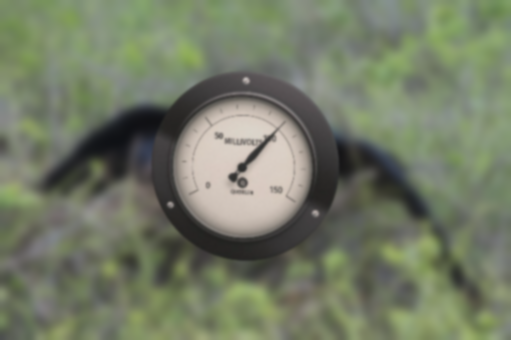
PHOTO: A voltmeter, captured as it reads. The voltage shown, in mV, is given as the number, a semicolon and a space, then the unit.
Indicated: 100; mV
